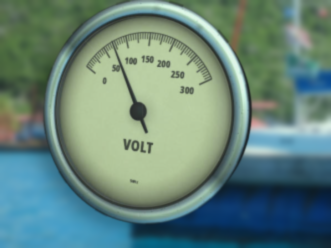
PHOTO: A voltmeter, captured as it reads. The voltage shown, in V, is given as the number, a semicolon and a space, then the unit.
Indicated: 75; V
